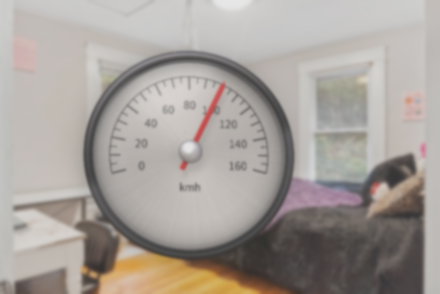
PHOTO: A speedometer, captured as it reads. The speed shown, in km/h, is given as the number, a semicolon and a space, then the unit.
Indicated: 100; km/h
